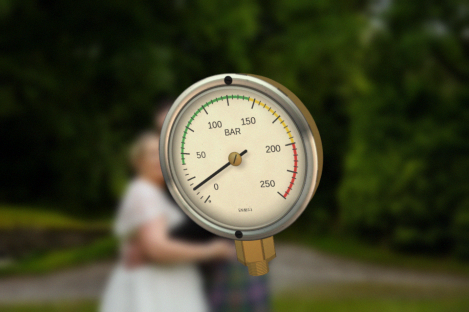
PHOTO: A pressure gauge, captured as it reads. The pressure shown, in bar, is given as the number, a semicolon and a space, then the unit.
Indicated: 15; bar
